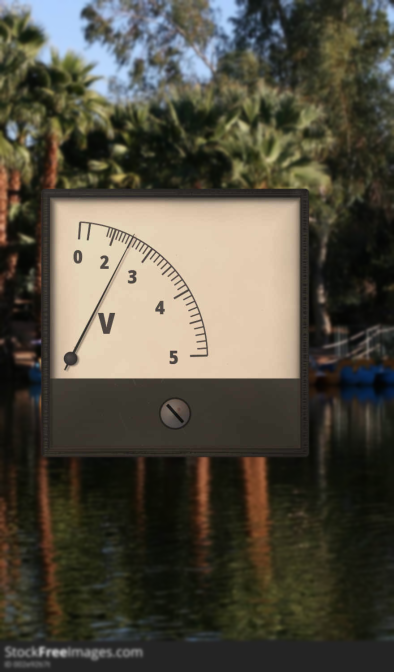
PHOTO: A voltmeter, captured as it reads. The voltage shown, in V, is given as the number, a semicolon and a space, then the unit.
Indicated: 2.5; V
